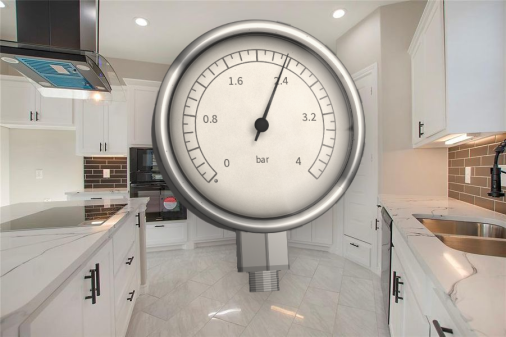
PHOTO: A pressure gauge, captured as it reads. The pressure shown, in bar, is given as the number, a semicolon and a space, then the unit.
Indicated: 2.35; bar
